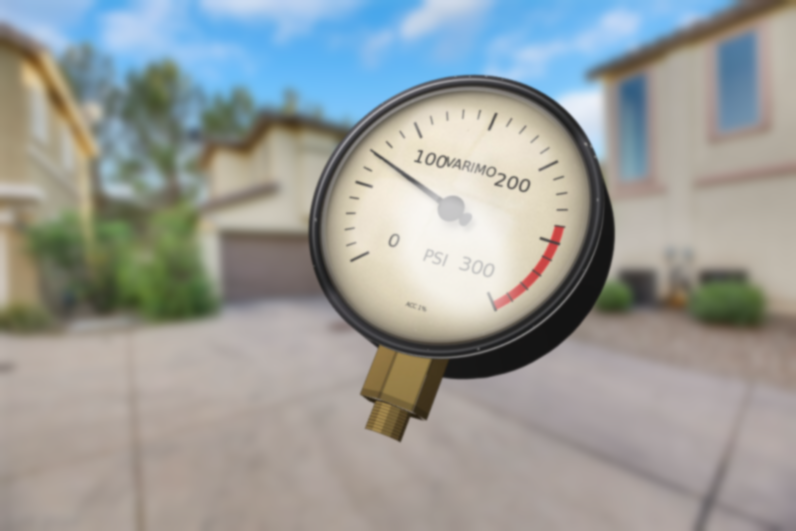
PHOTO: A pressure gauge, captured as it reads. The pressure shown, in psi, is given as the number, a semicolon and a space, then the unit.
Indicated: 70; psi
